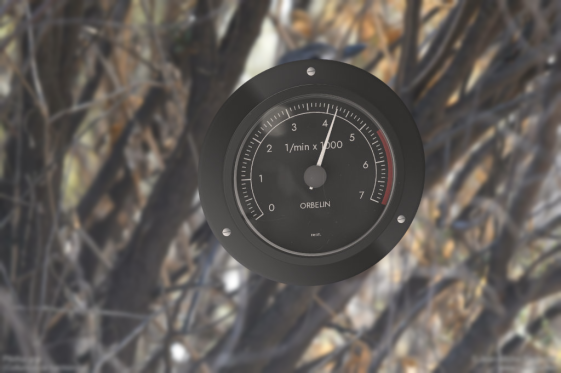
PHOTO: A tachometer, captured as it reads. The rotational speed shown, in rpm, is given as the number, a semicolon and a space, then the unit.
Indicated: 4200; rpm
